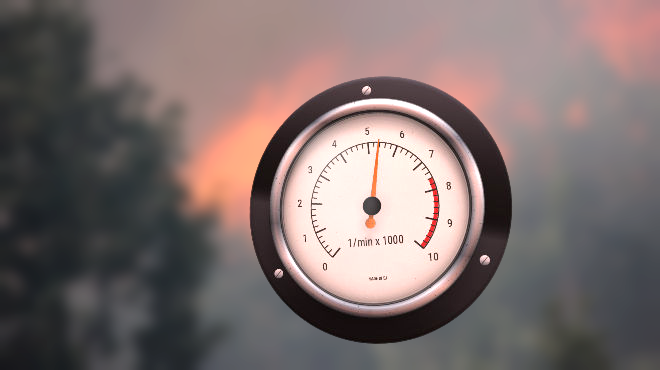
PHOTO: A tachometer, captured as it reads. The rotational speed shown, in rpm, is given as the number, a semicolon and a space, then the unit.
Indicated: 5400; rpm
